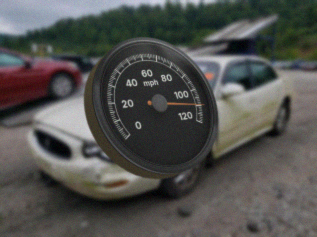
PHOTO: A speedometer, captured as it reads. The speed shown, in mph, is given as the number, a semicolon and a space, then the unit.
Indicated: 110; mph
